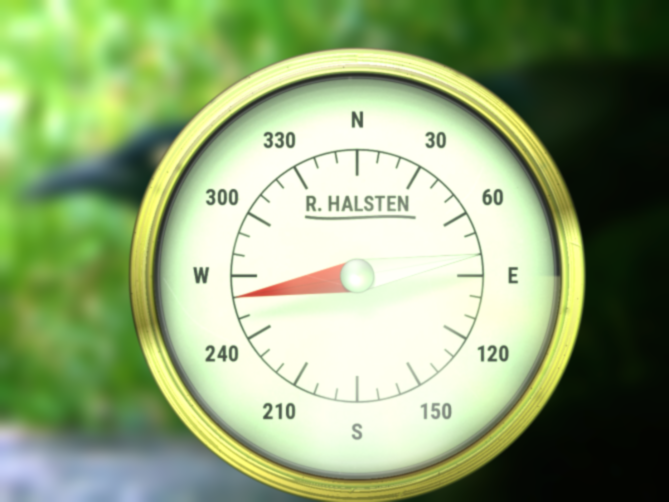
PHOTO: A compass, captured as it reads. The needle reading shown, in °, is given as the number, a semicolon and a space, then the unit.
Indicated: 260; °
